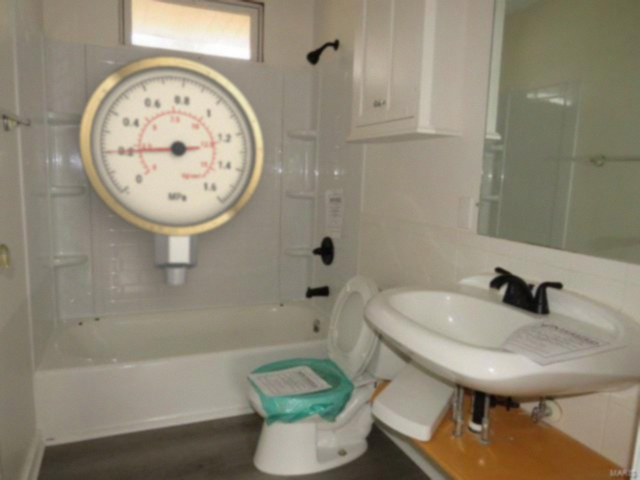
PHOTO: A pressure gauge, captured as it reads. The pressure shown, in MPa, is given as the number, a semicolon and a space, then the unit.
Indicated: 0.2; MPa
